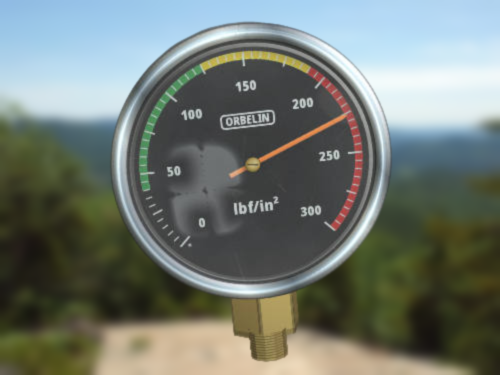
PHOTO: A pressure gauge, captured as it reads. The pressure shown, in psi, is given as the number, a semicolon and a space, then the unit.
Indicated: 225; psi
